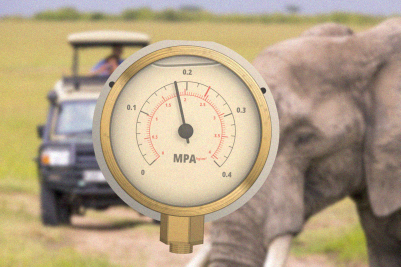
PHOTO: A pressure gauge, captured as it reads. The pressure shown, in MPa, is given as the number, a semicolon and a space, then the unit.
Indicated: 0.18; MPa
